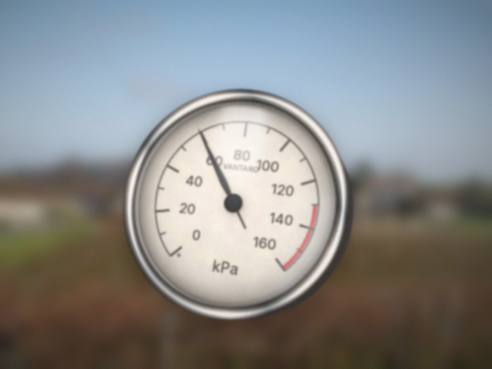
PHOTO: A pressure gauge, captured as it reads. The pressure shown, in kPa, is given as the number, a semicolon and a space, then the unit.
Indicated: 60; kPa
